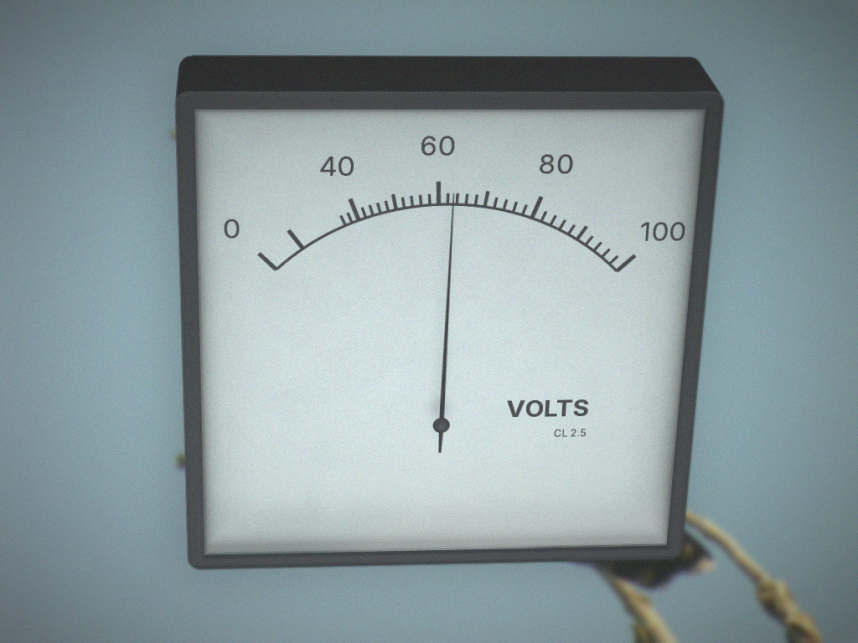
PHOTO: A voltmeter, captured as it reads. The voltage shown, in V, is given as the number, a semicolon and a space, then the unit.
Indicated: 63; V
